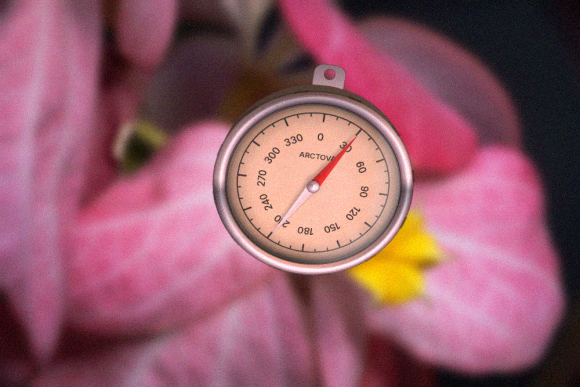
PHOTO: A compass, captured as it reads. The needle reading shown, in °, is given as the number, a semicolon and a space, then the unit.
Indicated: 30; °
